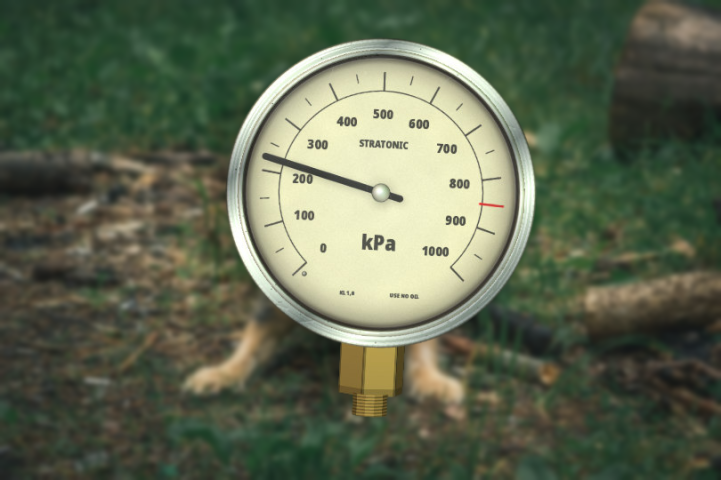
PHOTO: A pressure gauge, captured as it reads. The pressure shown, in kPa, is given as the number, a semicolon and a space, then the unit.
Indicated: 225; kPa
